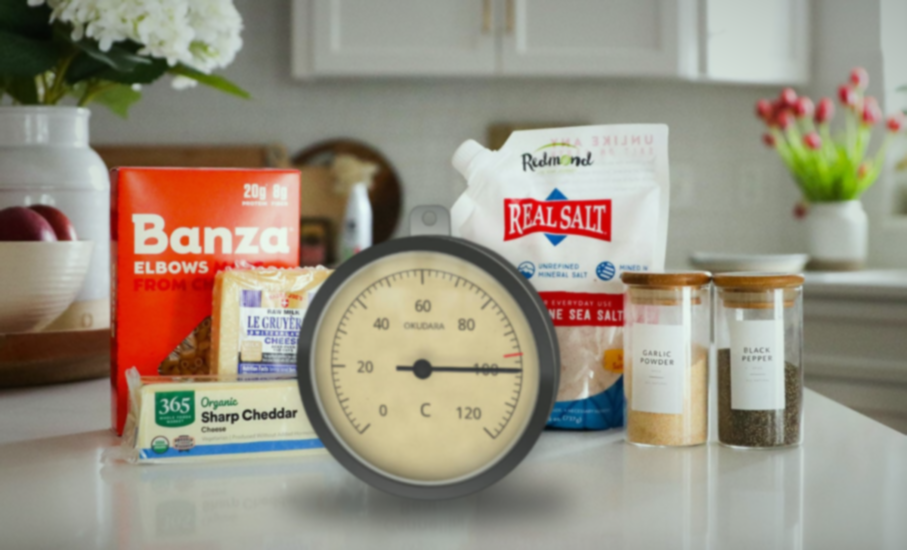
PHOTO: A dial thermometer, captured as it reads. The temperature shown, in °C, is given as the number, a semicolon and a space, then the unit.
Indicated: 100; °C
